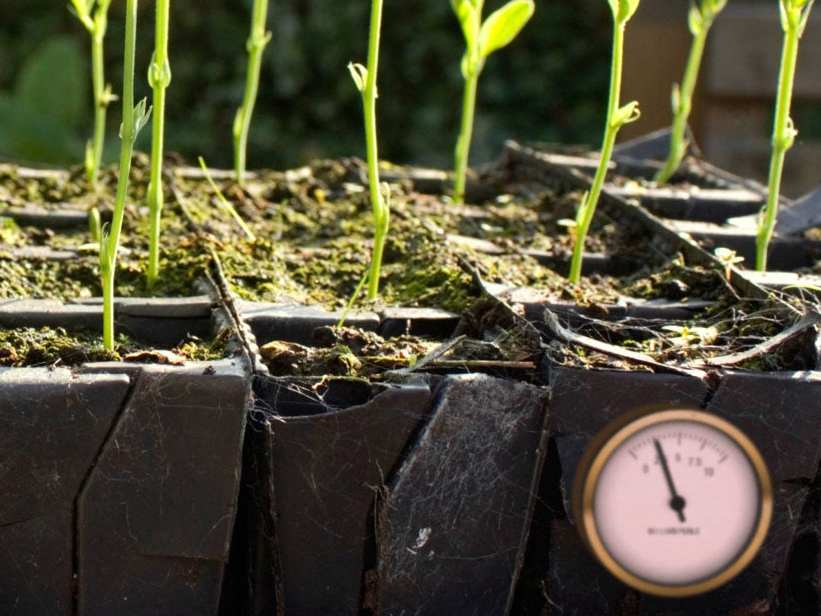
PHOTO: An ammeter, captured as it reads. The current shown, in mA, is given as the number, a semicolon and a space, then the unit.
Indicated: 2.5; mA
